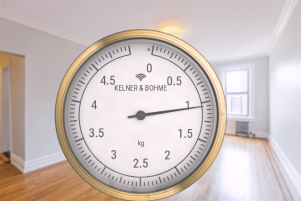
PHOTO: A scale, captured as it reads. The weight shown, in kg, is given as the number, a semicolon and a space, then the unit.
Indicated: 1.05; kg
